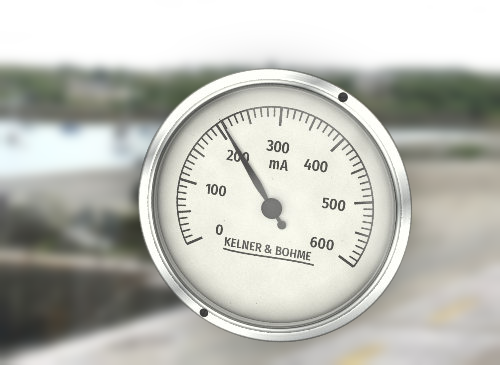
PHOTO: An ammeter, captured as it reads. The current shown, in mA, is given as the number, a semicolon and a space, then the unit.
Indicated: 210; mA
